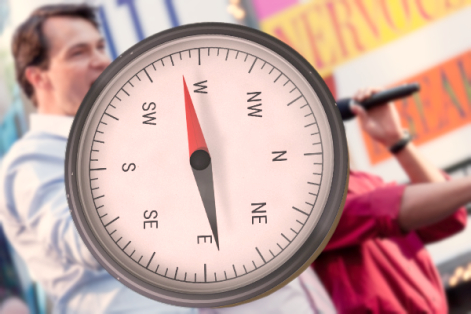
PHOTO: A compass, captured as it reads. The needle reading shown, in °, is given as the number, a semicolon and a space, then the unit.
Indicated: 260; °
